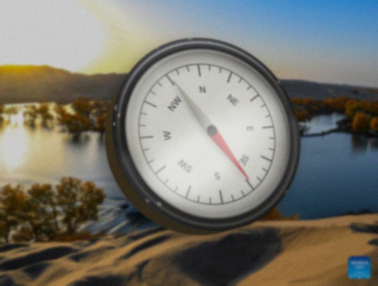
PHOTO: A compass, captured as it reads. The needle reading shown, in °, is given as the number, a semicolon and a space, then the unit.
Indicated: 150; °
